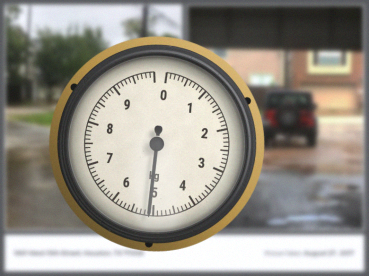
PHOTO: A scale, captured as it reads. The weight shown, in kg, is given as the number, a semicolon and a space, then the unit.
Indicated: 5.1; kg
